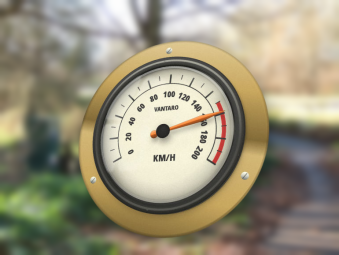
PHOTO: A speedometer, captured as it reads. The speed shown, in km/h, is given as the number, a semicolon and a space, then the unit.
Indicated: 160; km/h
